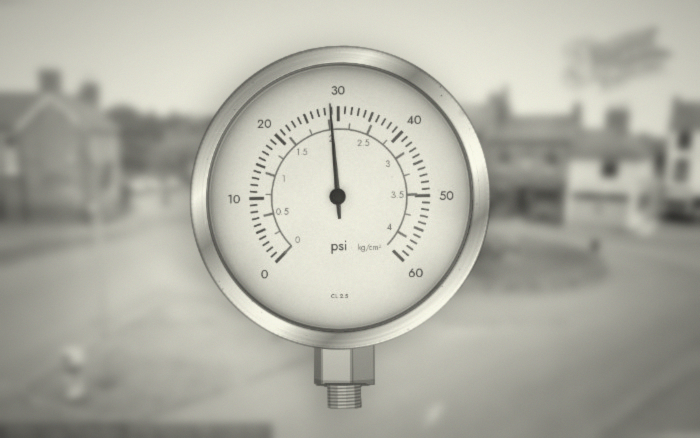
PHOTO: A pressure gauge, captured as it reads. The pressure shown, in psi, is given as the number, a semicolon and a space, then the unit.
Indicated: 29; psi
